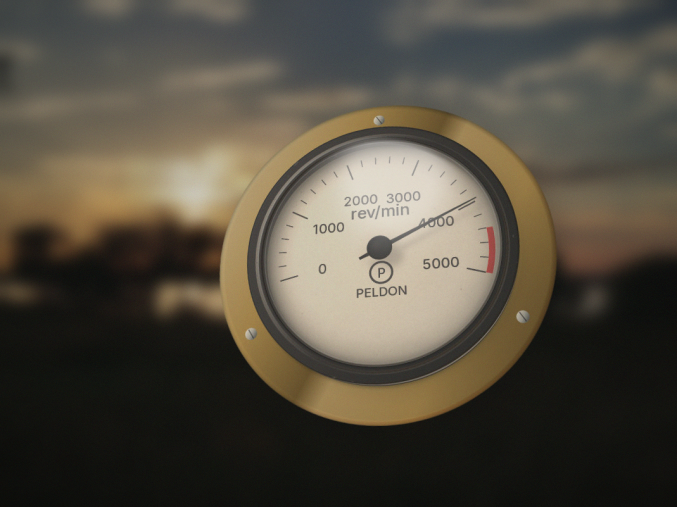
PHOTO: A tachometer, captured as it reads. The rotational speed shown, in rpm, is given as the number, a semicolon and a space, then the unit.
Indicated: 4000; rpm
